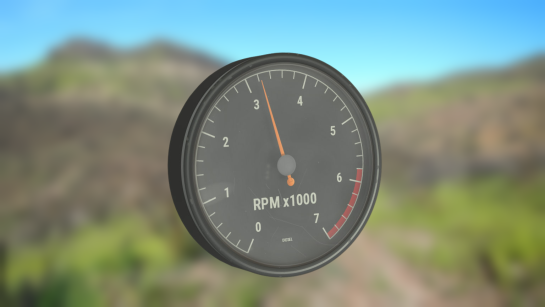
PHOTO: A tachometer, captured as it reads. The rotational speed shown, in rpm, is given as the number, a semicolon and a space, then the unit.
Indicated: 3200; rpm
